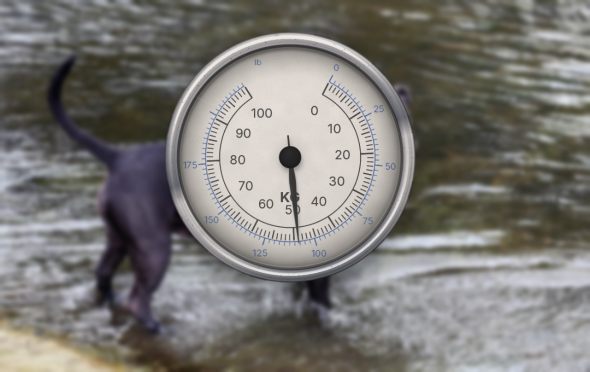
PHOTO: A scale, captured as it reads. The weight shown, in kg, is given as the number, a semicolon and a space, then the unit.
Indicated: 49; kg
